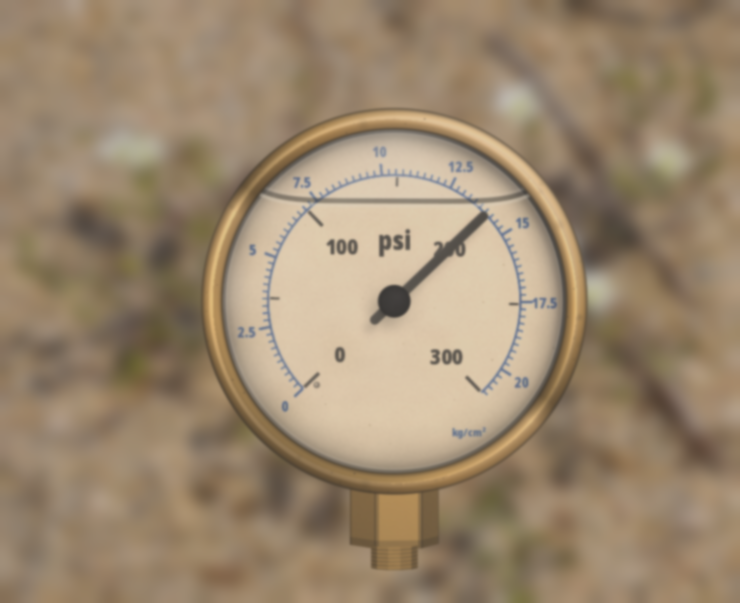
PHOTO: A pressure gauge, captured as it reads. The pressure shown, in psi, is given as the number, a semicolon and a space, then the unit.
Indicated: 200; psi
